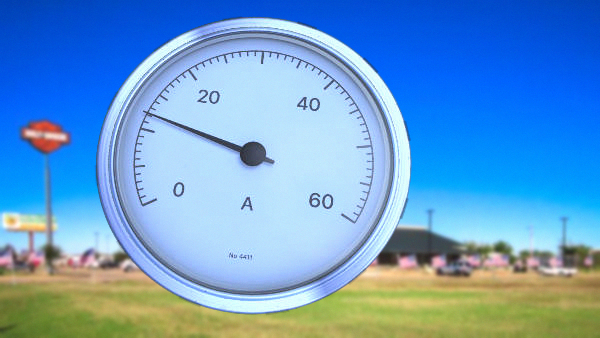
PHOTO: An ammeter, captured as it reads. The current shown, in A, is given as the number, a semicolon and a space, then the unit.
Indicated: 12; A
